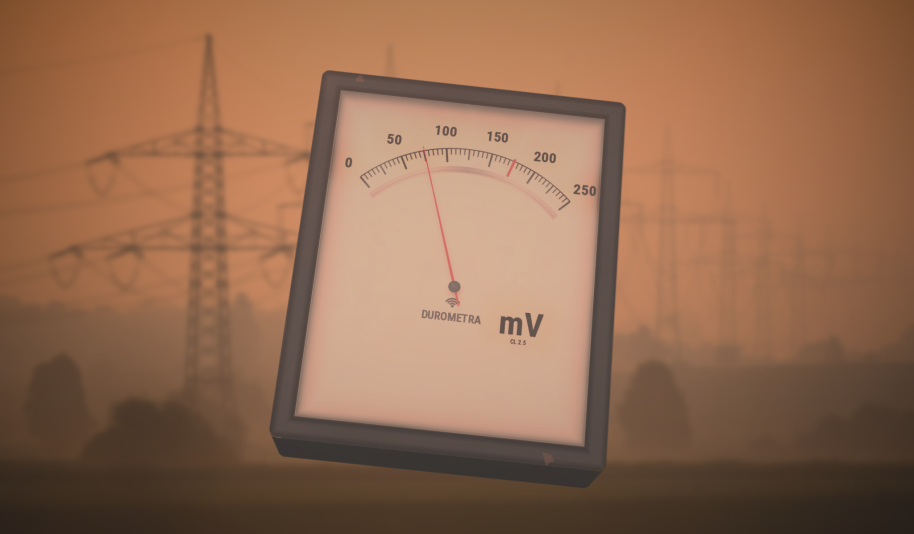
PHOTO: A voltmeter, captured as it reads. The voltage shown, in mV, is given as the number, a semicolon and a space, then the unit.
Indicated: 75; mV
